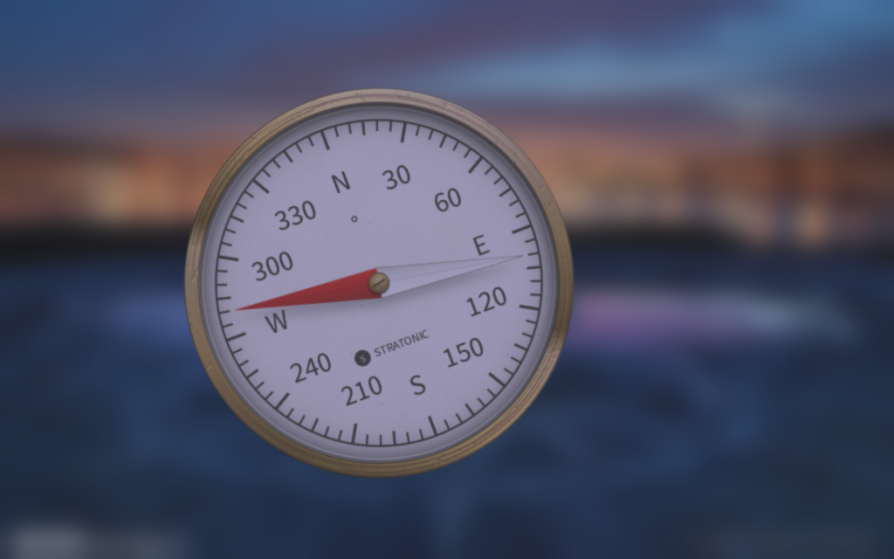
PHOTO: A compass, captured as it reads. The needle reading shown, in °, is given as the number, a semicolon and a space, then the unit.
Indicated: 280; °
